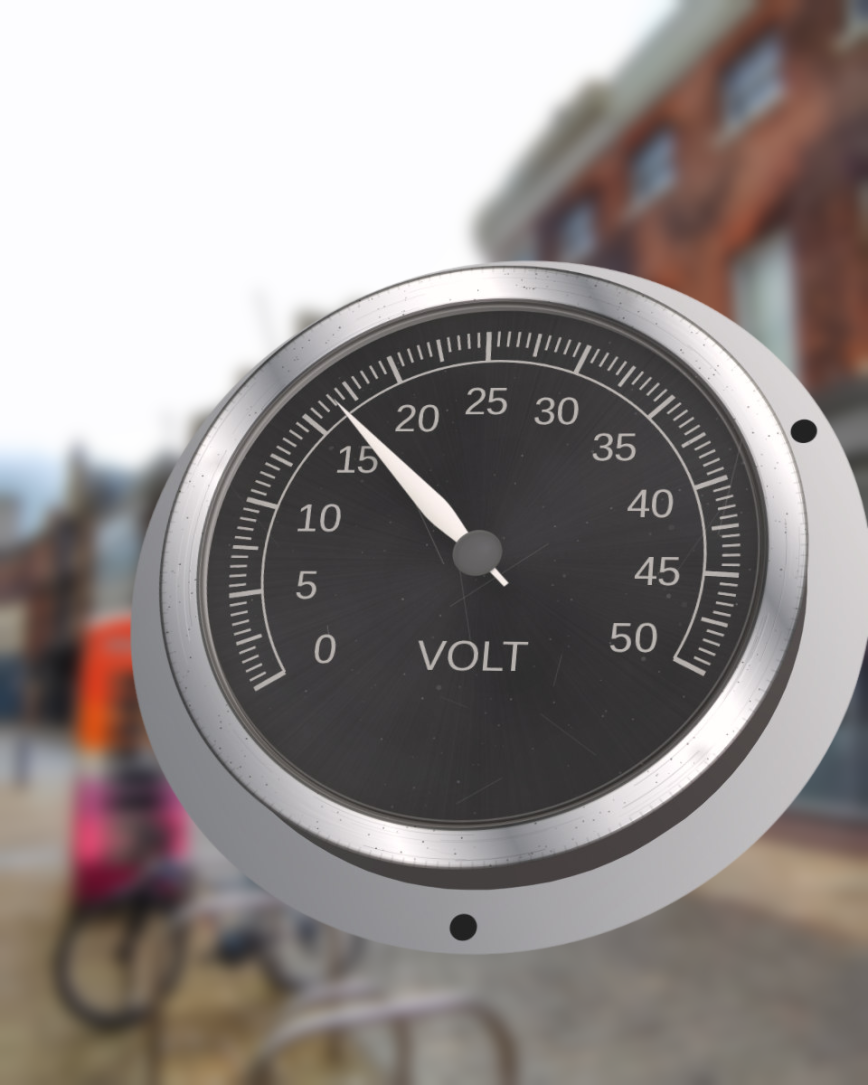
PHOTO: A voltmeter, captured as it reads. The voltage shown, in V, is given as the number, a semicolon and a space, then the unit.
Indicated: 16.5; V
